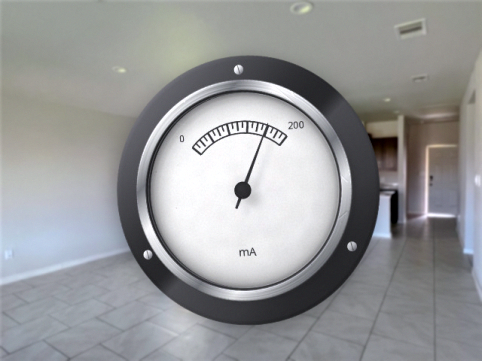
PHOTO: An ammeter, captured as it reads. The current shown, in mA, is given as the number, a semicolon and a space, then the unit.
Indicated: 160; mA
